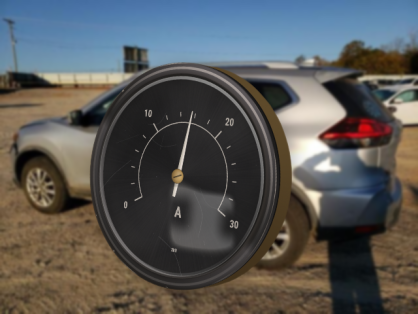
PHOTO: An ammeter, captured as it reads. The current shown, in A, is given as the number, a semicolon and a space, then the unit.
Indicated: 16; A
